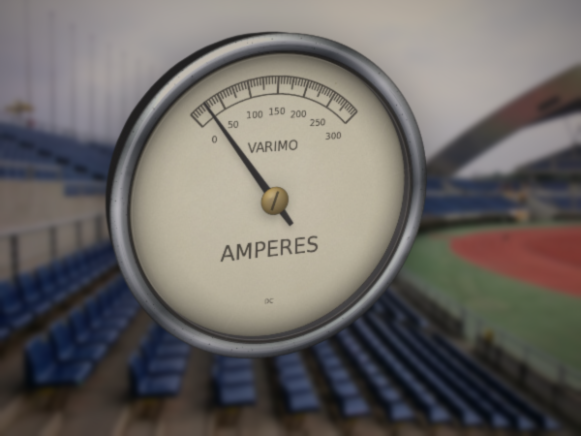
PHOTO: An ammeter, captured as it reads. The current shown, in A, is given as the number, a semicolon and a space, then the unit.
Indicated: 25; A
